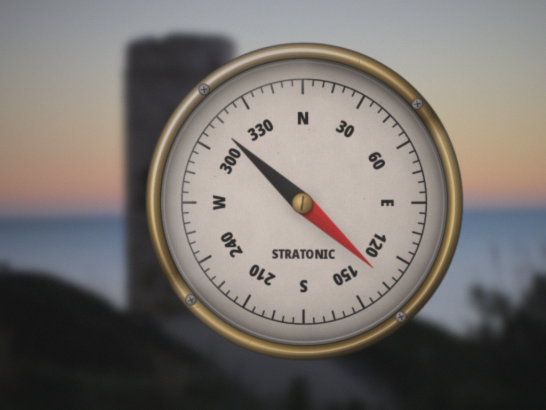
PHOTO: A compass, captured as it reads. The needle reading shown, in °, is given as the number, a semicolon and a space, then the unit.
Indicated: 132.5; °
